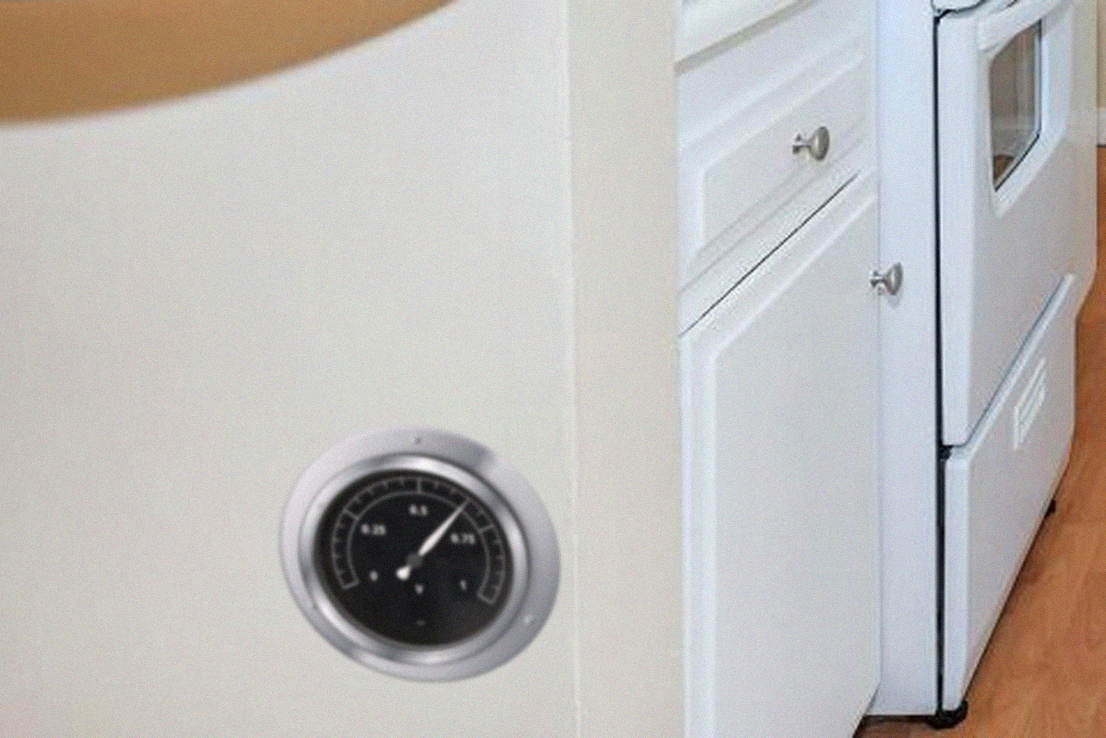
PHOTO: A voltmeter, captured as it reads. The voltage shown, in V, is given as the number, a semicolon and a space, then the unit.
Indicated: 0.65; V
